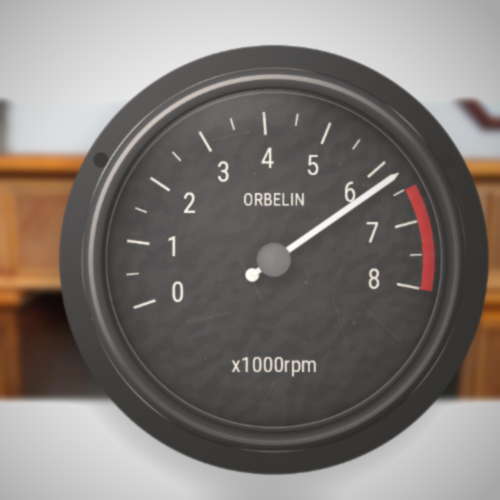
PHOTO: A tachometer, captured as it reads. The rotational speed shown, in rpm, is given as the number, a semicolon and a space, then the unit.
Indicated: 6250; rpm
